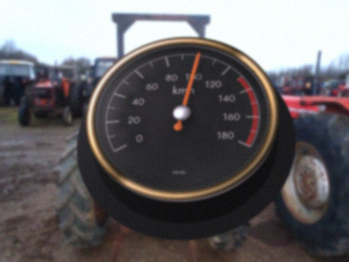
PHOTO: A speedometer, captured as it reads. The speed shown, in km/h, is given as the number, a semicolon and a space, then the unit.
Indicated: 100; km/h
